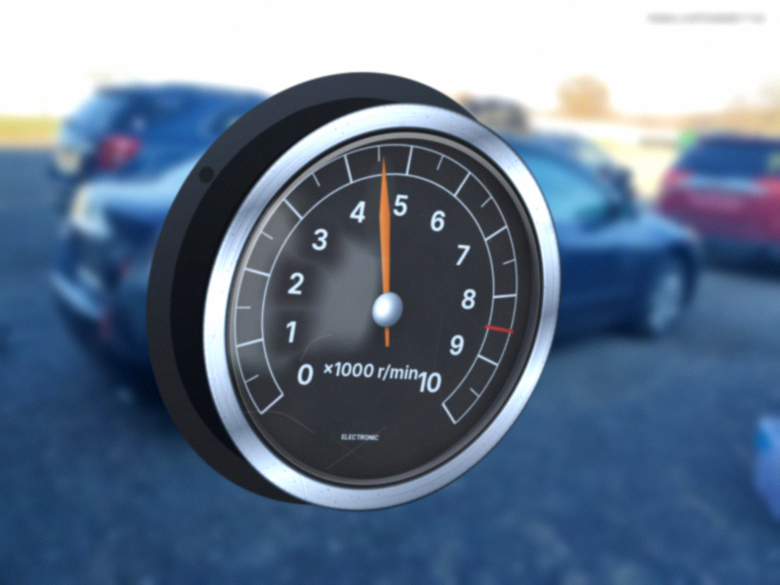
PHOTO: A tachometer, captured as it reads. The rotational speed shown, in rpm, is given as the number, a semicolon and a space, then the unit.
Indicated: 4500; rpm
